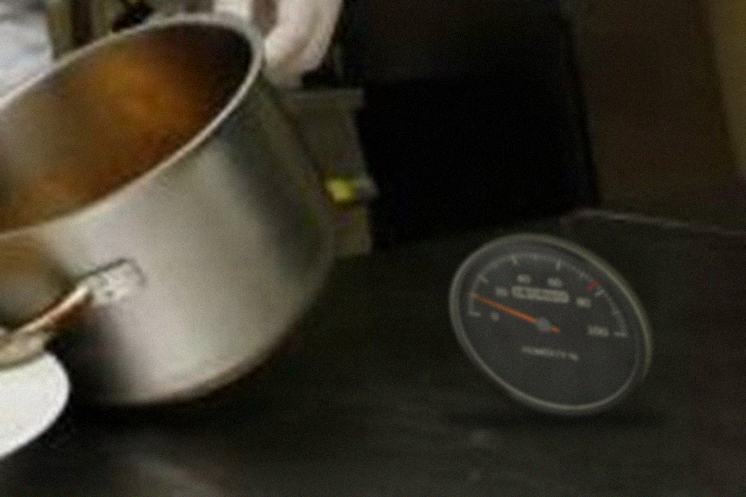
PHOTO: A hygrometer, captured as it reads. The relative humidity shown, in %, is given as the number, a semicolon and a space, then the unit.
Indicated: 10; %
